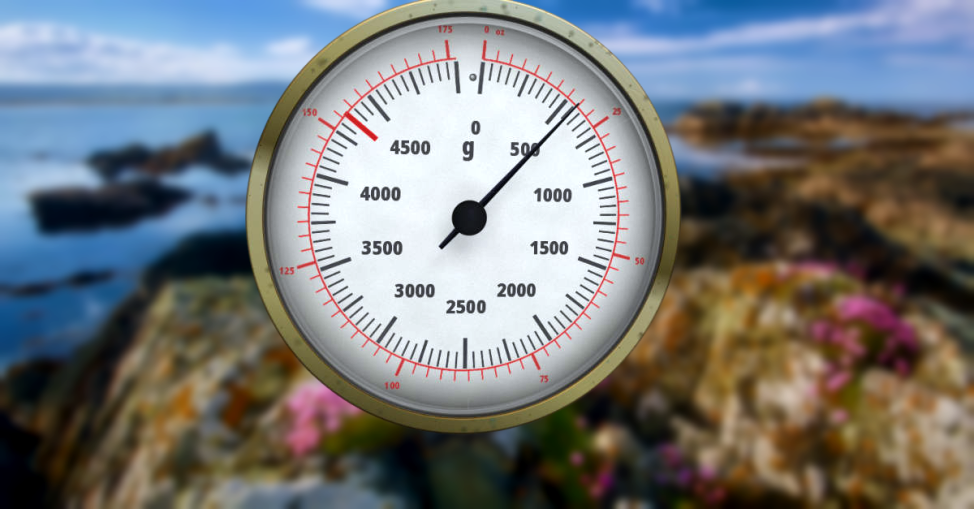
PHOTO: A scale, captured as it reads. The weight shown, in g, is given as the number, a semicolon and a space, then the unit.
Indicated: 550; g
